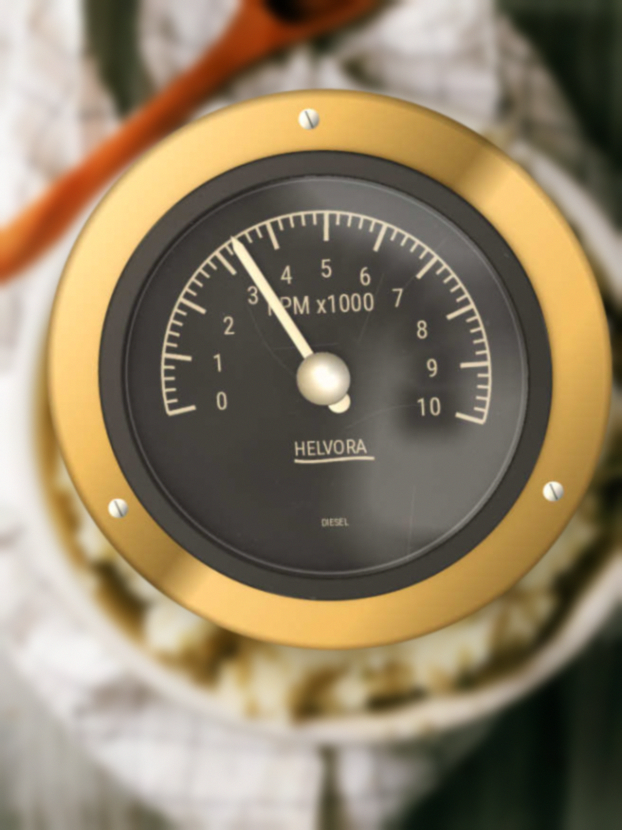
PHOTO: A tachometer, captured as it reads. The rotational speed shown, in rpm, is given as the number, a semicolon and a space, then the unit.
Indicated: 3400; rpm
